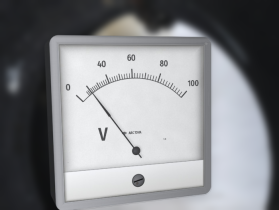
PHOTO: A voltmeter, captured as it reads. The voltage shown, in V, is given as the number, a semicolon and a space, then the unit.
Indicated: 20; V
